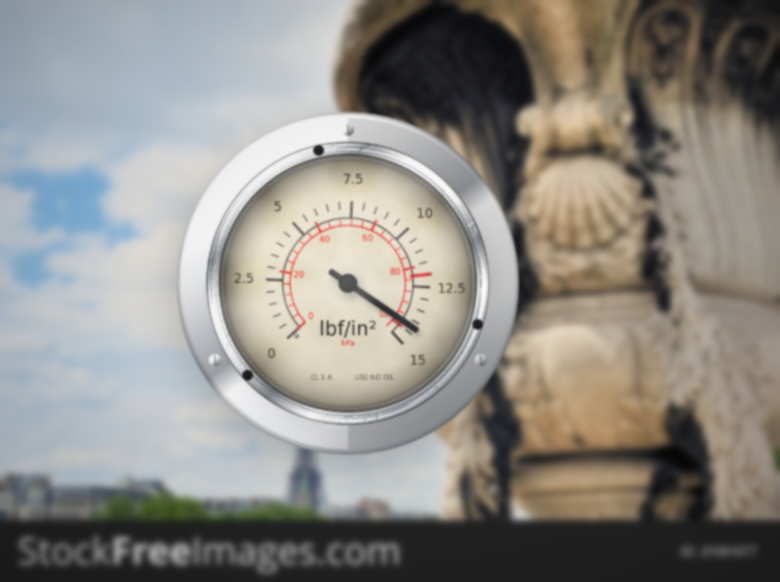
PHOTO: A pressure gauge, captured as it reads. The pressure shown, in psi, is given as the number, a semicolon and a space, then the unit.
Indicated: 14.25; psi
